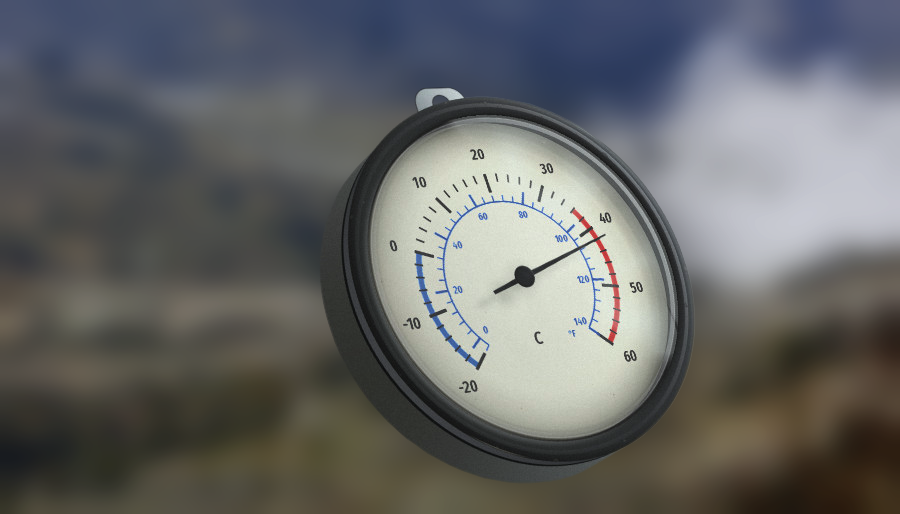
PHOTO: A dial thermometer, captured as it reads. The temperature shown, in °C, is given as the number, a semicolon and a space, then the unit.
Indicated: 42; °C
